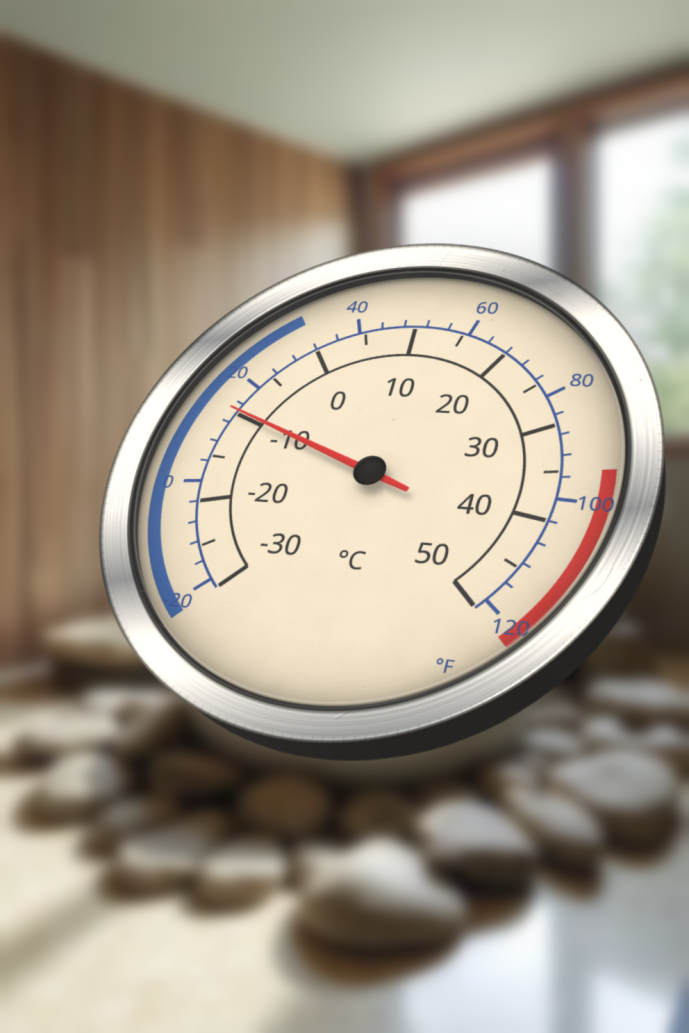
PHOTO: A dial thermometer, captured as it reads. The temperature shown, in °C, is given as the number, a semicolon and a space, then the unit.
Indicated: -10; °C
